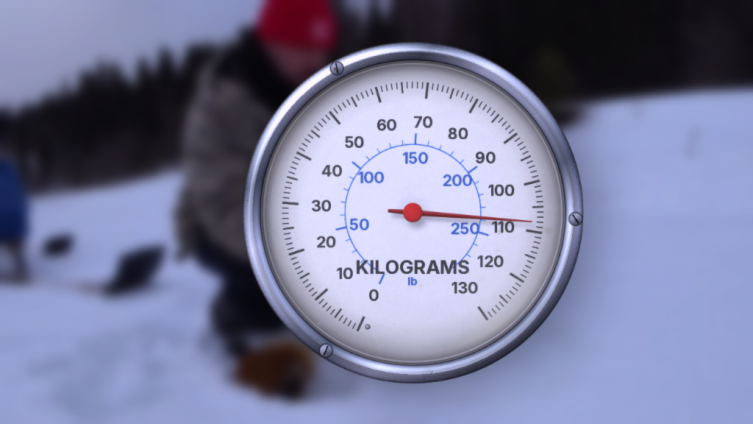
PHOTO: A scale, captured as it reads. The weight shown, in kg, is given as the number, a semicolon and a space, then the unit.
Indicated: 108; kg
